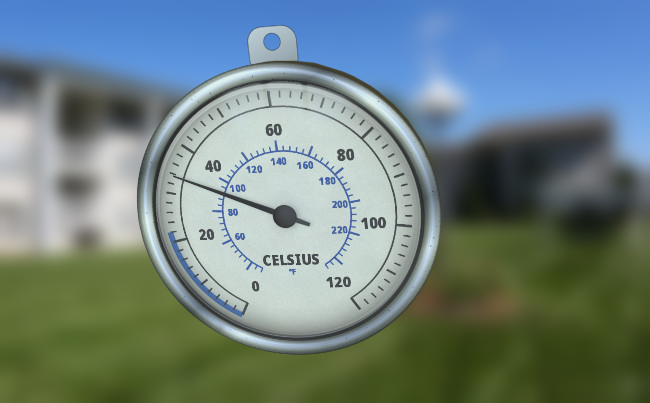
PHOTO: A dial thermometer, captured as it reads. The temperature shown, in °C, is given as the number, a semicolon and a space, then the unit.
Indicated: 34; °C
